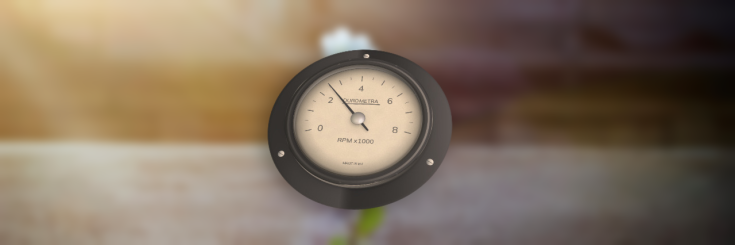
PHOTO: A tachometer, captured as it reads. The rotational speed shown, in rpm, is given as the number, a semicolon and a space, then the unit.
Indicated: 2500; rpm
